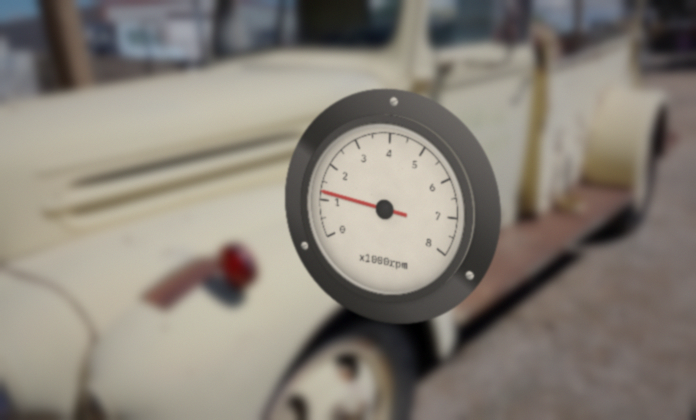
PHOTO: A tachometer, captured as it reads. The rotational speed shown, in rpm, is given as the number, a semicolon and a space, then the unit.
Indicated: 1250; rpm
